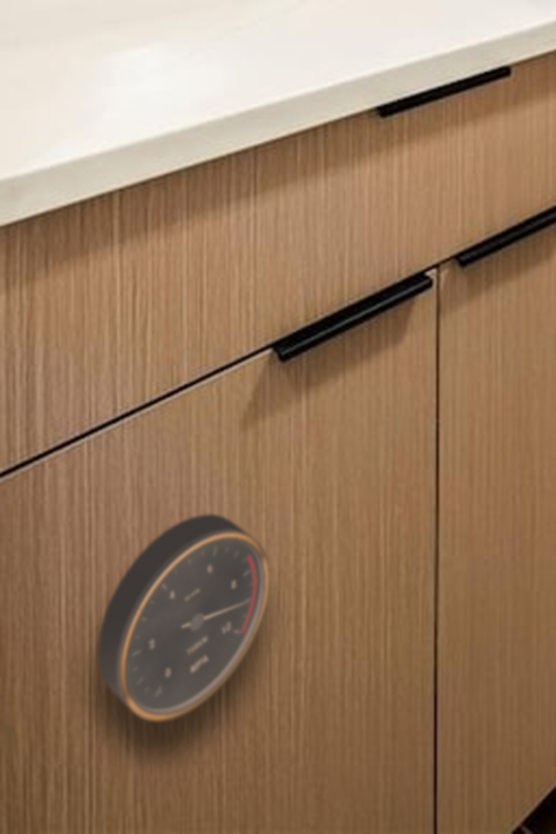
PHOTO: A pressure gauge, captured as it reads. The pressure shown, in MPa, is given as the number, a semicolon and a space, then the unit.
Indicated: 9; MPa
